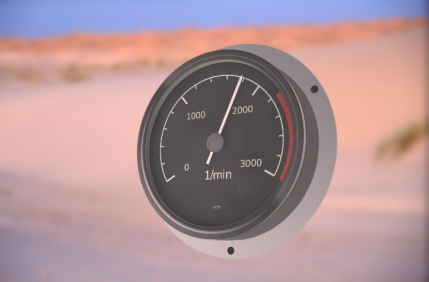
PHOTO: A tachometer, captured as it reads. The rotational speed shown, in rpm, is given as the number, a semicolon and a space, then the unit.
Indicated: 1800; rpm
